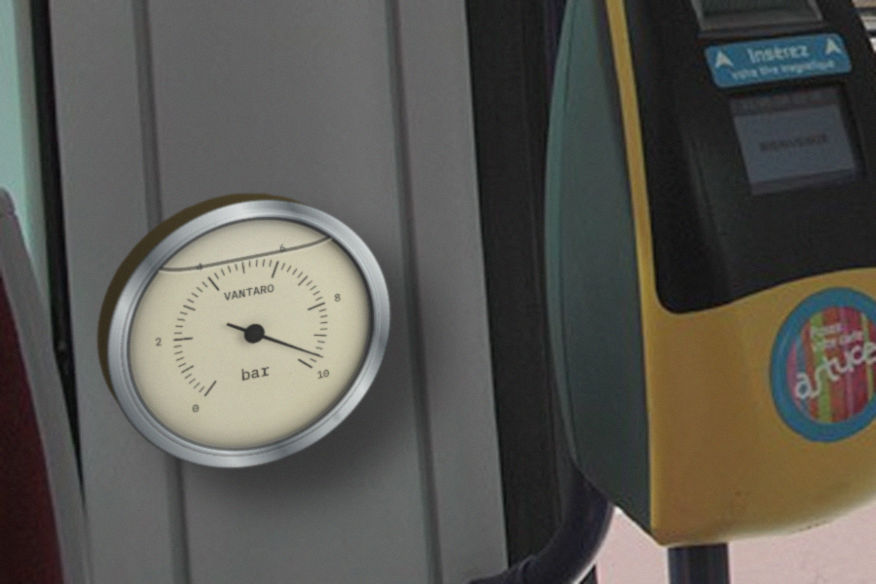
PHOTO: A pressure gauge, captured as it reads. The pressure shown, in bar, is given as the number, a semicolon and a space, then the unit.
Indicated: 9.6; bar
